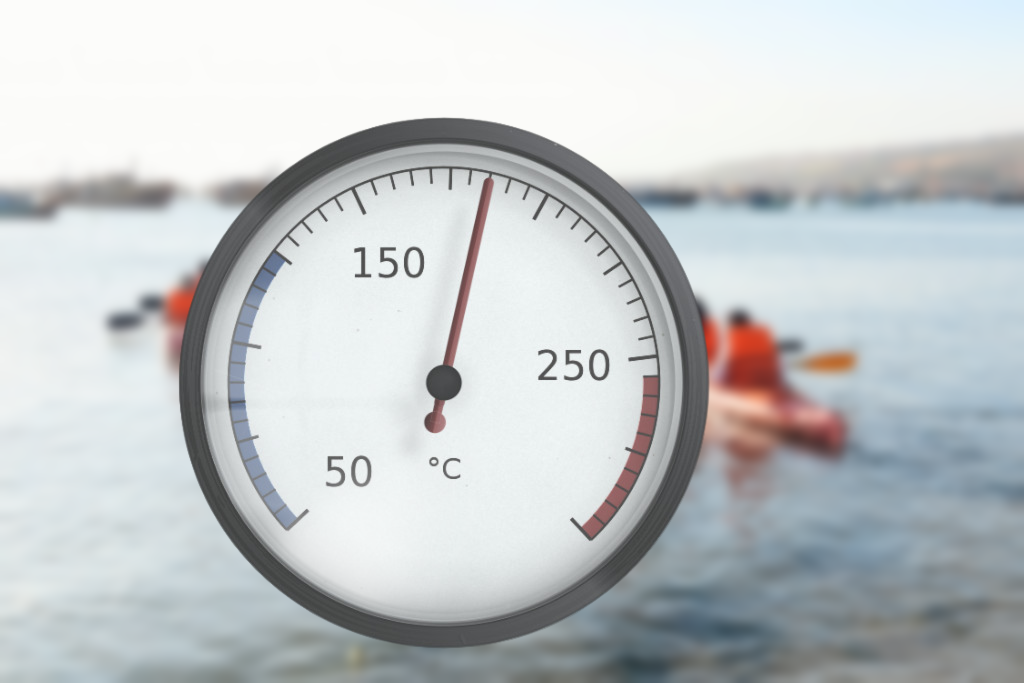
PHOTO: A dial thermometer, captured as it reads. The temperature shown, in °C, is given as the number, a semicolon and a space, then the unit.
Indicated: 185; °C
